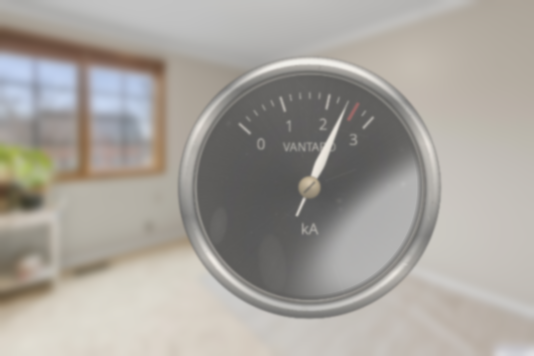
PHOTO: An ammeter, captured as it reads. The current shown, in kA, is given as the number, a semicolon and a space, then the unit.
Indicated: 2.4; kA
